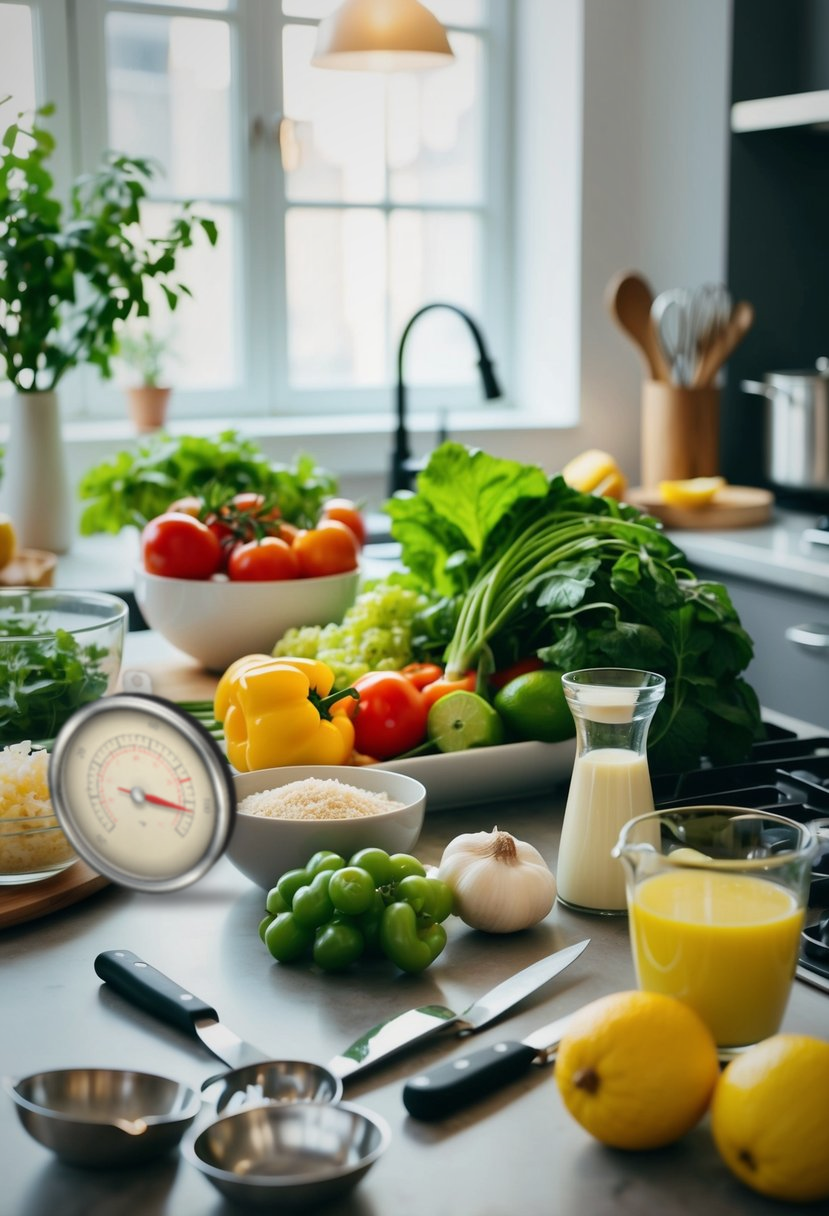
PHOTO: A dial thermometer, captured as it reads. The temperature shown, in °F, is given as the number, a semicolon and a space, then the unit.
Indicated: 104; °F
